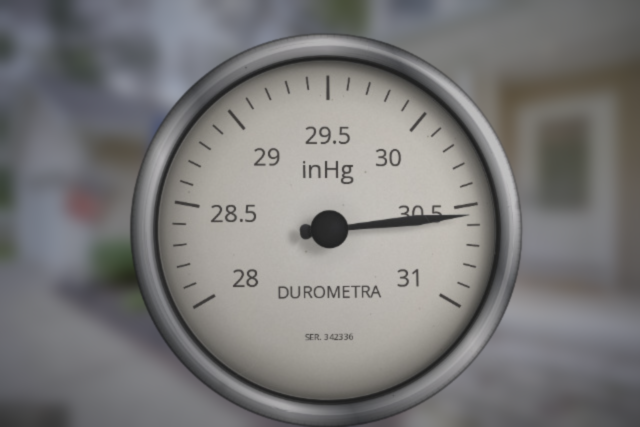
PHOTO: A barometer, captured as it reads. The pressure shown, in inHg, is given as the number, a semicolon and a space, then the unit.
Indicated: 30.55; inHg
